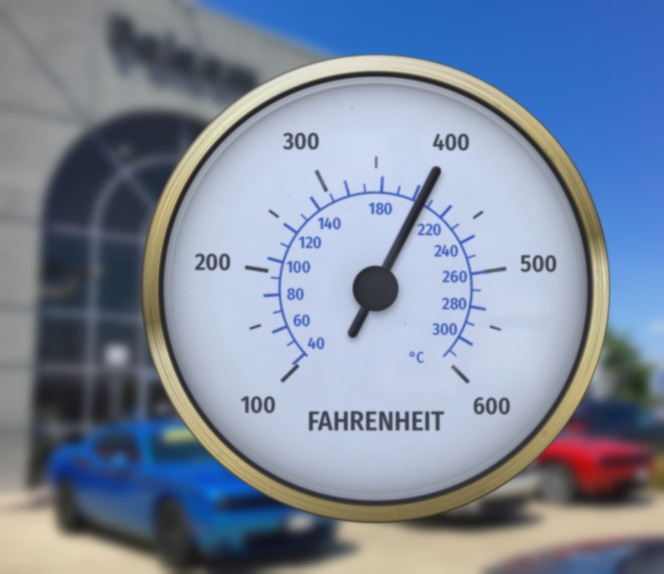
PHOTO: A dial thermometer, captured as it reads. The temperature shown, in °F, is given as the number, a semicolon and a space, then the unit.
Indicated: 400; °F
